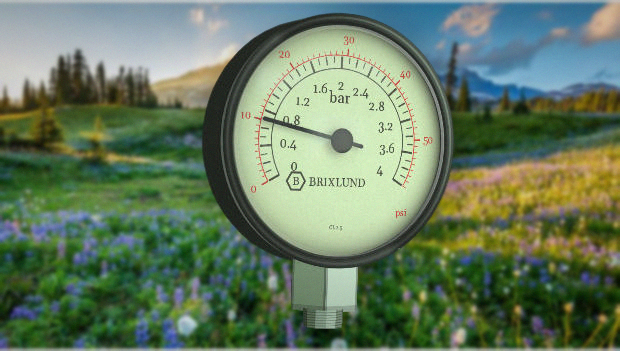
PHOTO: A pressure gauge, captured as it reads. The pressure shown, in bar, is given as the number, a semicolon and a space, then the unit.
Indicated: 0.7; bar
